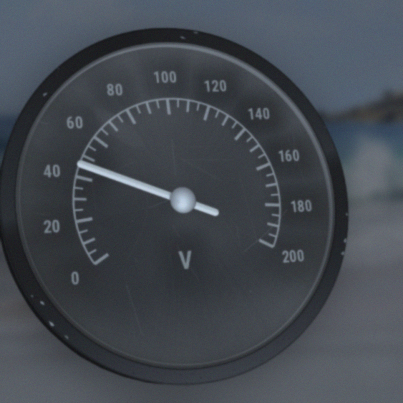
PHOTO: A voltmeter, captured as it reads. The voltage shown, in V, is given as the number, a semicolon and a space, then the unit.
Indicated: 45; V
